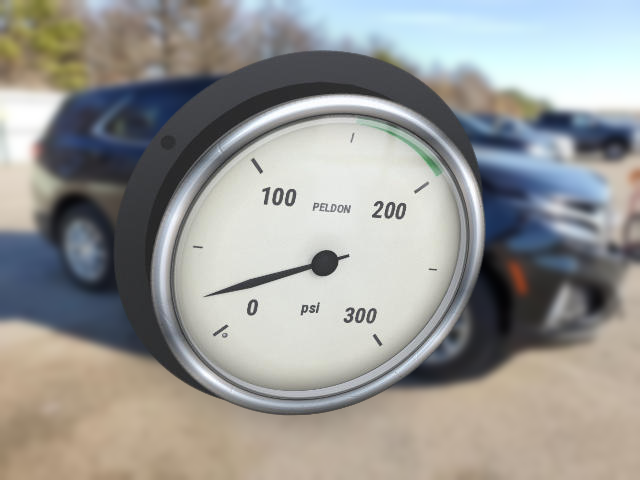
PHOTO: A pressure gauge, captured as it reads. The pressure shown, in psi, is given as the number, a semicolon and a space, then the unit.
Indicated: 25; psi
